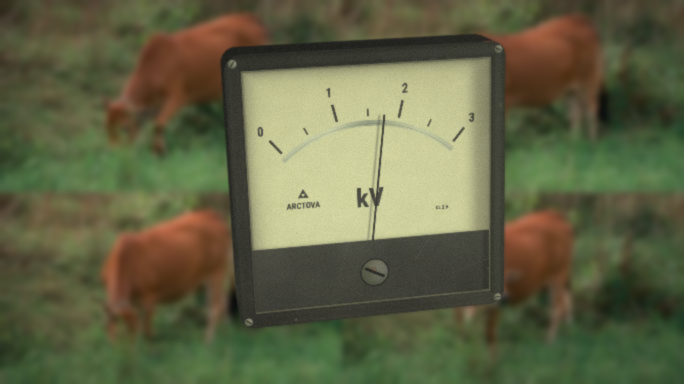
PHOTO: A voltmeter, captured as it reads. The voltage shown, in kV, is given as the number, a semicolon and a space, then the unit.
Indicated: 1.75; kV
